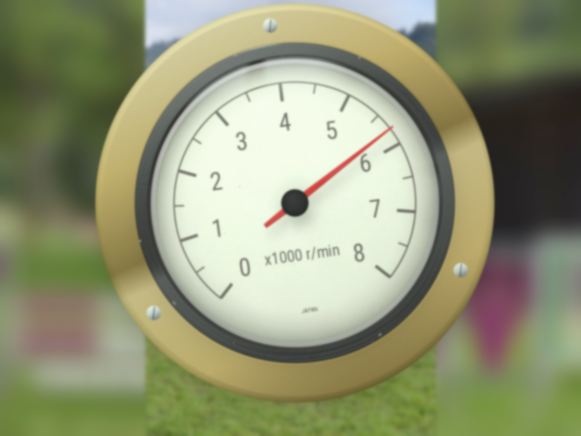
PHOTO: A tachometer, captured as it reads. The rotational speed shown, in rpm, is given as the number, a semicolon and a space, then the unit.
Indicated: 5750; rpm
